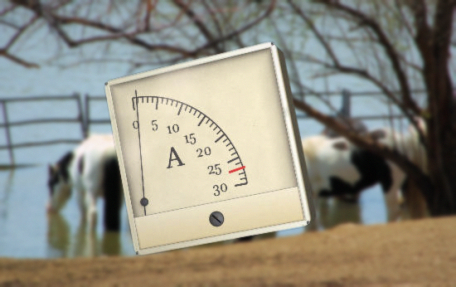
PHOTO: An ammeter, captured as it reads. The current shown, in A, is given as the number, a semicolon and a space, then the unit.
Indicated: 1; A
